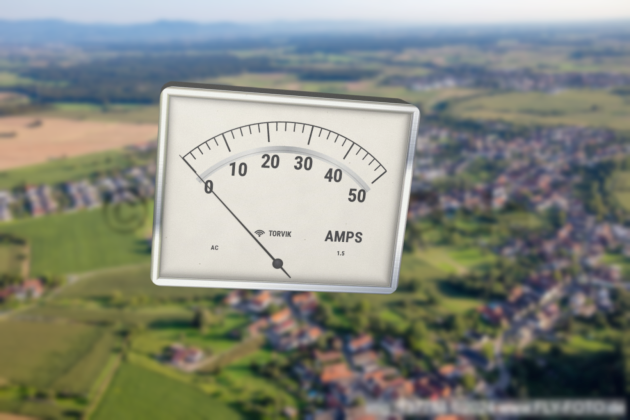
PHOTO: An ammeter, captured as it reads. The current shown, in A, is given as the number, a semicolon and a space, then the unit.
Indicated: 0; A
